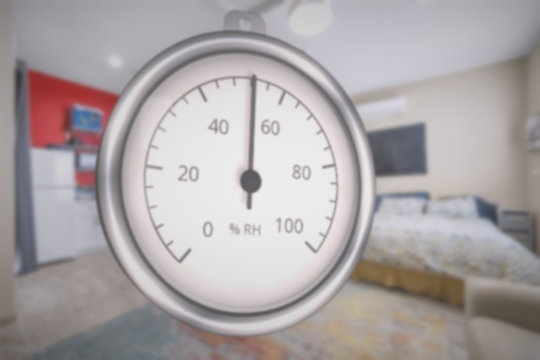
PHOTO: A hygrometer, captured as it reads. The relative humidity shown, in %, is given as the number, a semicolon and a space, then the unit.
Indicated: 52; %
